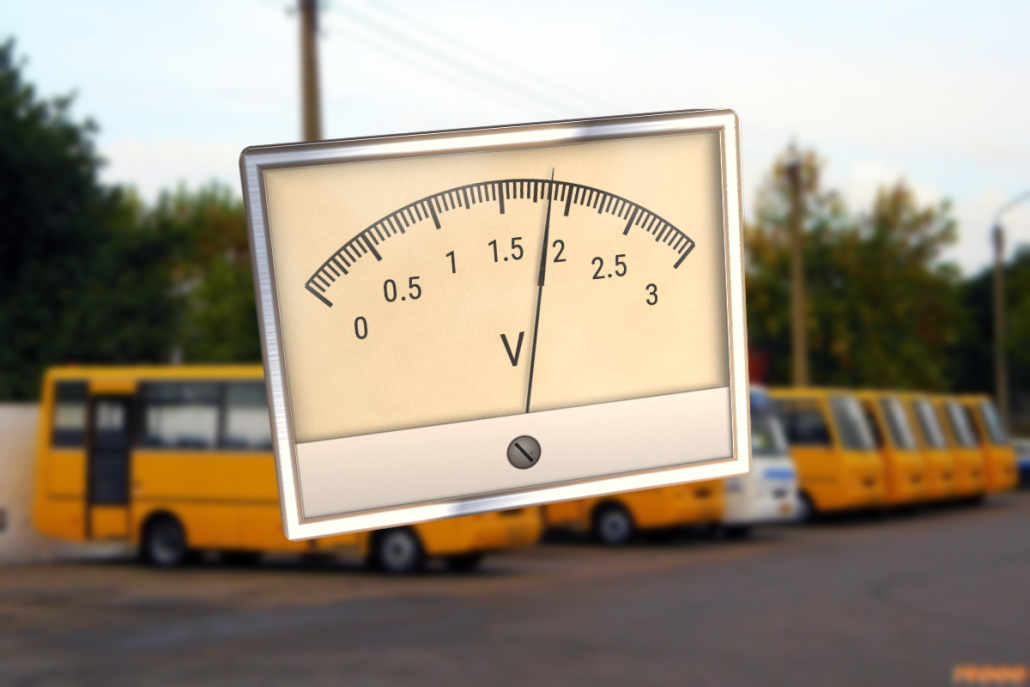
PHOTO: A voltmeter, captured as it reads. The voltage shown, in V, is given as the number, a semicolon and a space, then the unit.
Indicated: 1.85; V
